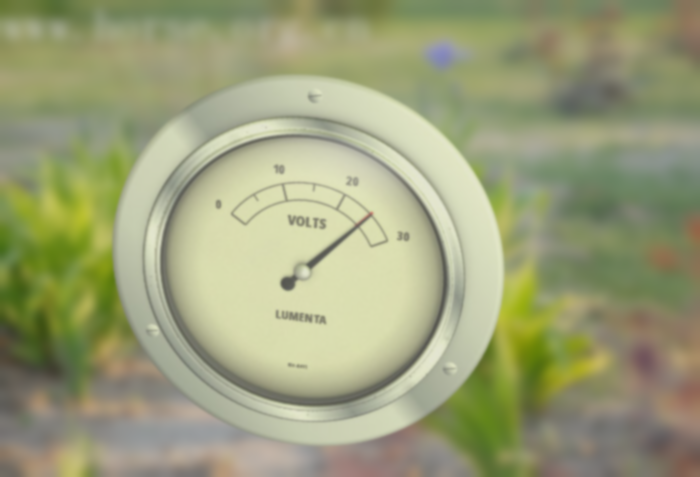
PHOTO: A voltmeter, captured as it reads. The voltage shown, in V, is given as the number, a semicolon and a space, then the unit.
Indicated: 25; V
